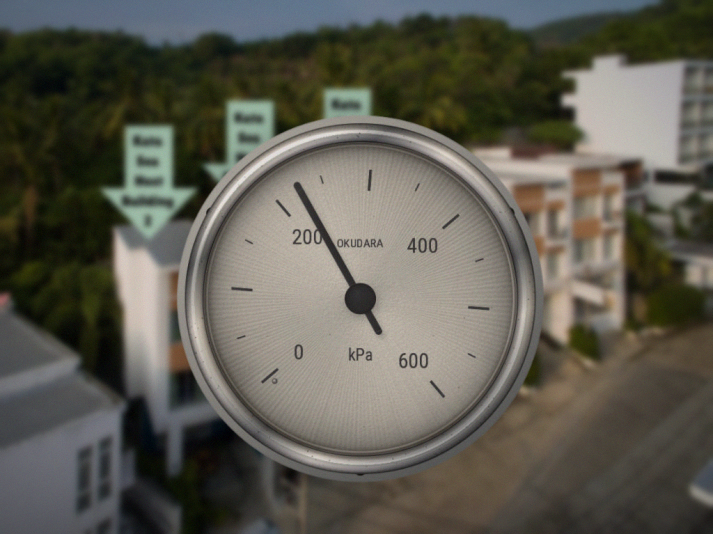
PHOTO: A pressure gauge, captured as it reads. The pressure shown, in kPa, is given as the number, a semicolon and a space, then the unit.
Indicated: 225; kPa
